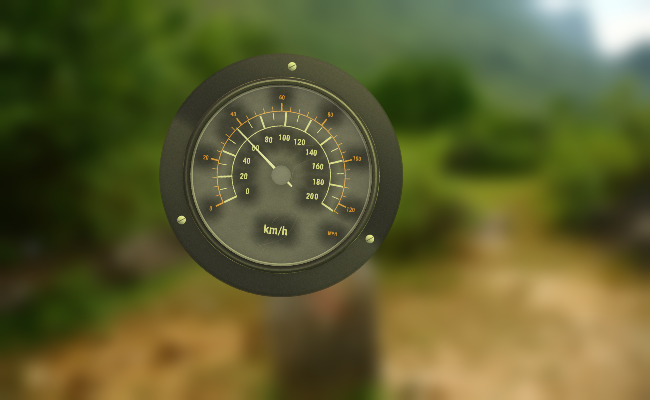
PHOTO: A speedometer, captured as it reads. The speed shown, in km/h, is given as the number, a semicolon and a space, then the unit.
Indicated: 60; km/h
